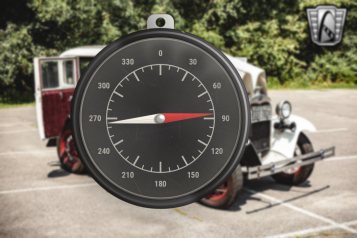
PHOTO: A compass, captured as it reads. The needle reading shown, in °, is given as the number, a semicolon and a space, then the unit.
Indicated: 85; °
